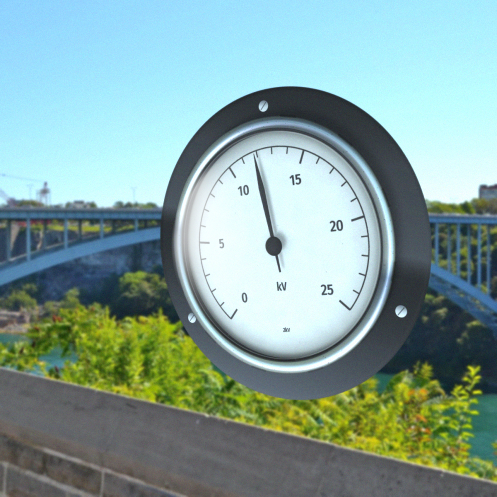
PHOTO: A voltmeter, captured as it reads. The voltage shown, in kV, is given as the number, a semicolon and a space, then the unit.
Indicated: 12; kV
